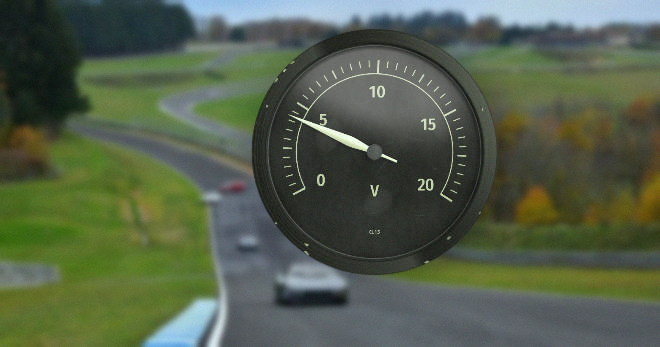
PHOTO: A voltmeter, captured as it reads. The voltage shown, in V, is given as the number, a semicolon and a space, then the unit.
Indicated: 4.25; V
